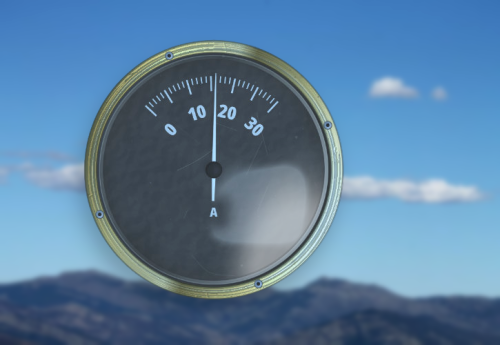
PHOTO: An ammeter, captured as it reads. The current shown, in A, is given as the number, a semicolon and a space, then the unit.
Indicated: 16; A
